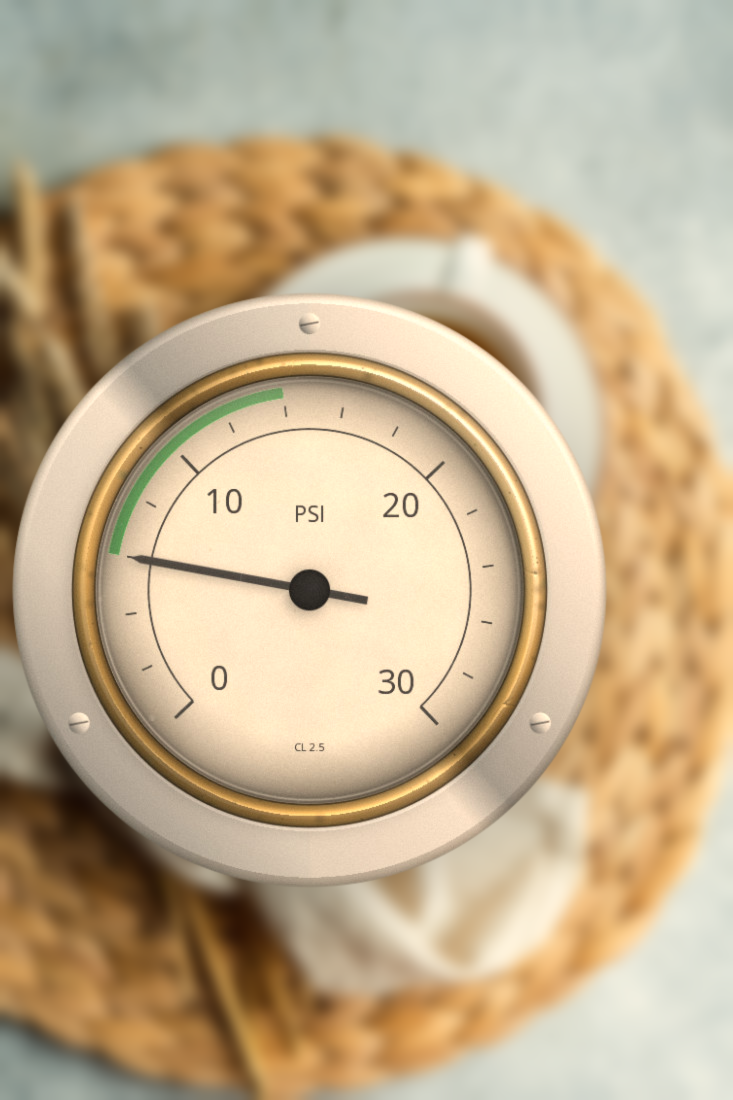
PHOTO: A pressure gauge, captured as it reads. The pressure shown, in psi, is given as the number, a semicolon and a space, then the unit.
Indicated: 6; psi
